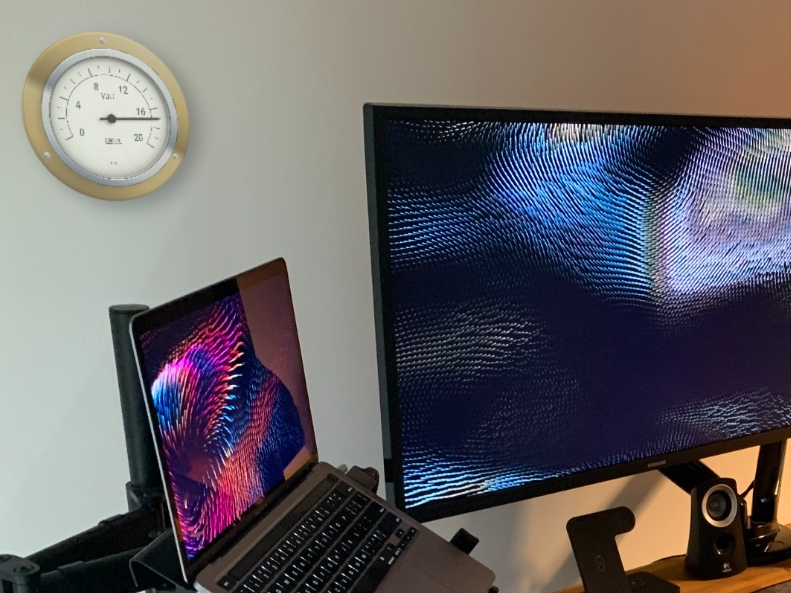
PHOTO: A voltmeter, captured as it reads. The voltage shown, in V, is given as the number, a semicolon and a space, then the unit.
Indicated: 17; V
